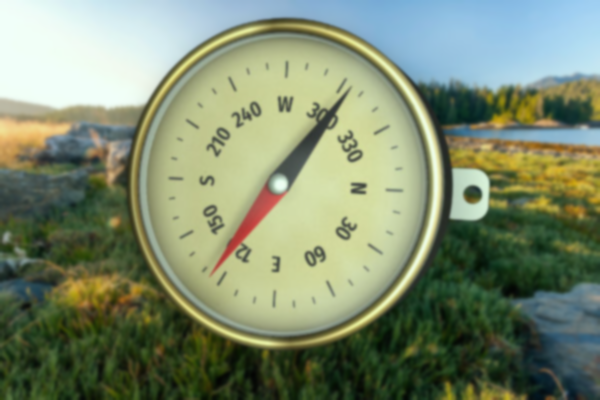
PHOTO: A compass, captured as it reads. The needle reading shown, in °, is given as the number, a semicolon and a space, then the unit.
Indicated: 125; °
